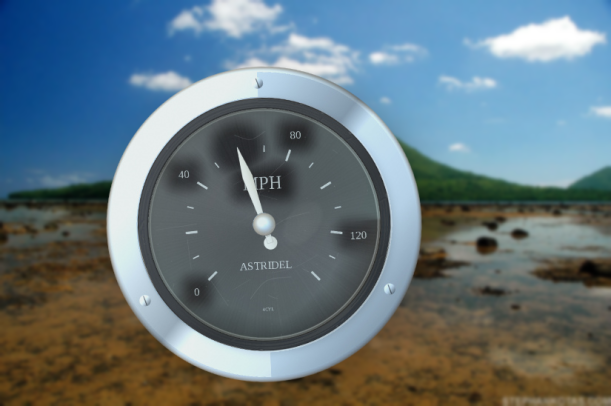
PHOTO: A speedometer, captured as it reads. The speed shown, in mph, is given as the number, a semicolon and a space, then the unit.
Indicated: 60; mph
